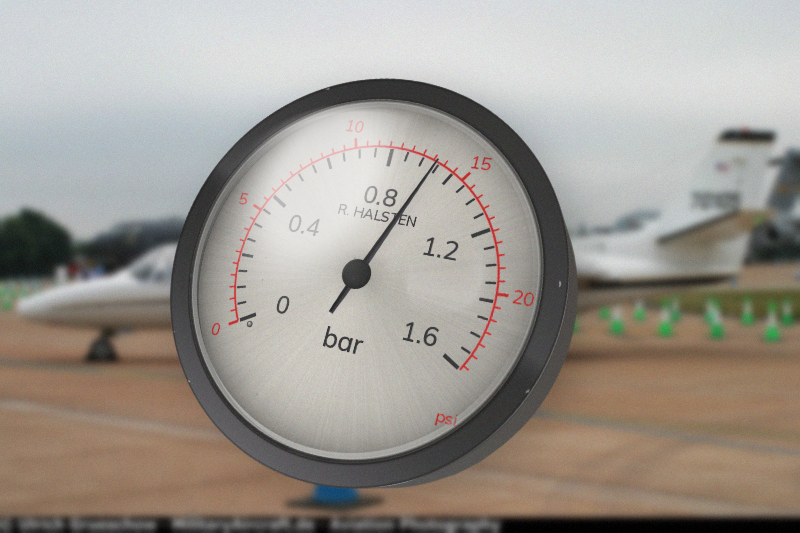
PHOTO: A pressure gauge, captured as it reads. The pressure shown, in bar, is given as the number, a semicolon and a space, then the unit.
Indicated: 0.95; bar
